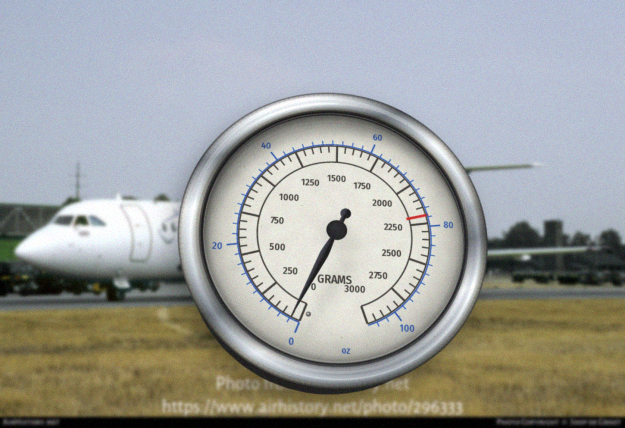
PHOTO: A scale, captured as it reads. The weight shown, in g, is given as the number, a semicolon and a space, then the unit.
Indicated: 50; g
